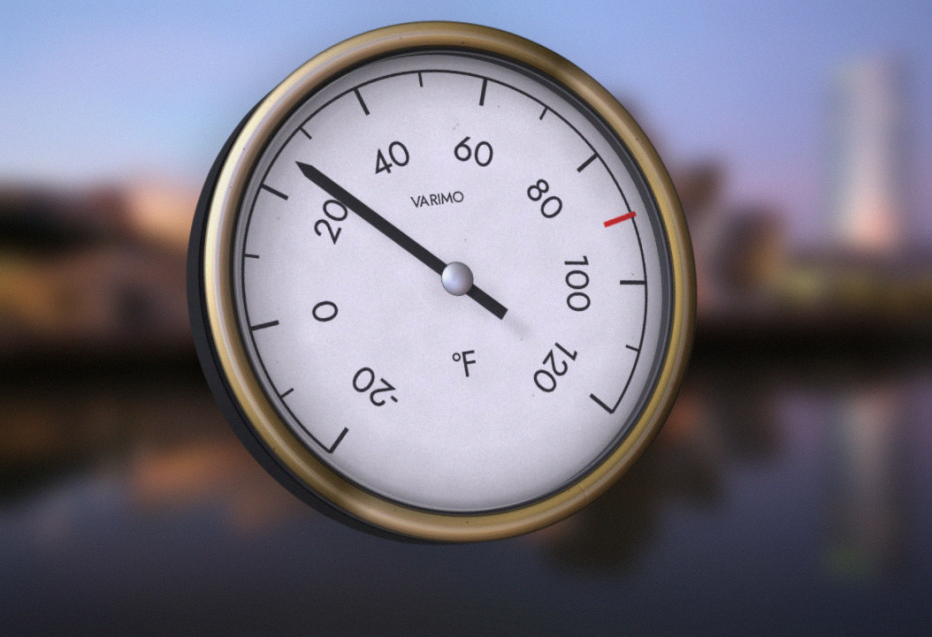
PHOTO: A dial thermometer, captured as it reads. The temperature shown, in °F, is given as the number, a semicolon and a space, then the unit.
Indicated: 25; °F
